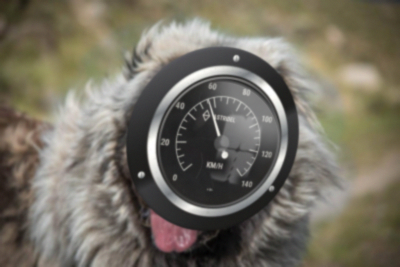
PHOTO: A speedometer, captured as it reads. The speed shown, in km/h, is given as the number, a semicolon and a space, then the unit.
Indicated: 55; km/h
